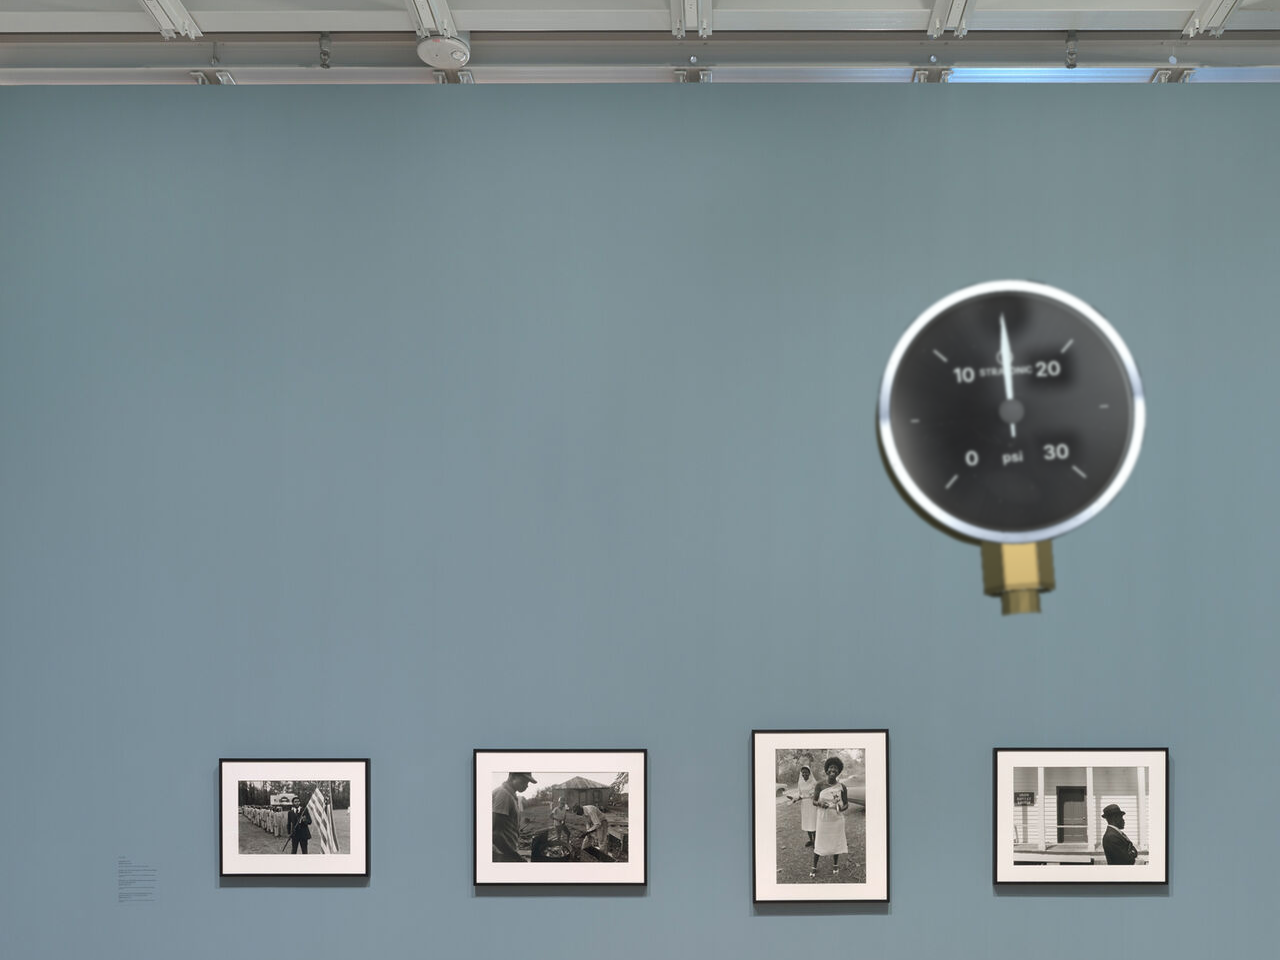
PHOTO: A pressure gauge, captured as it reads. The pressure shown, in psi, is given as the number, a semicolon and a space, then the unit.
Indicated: 15; psi
